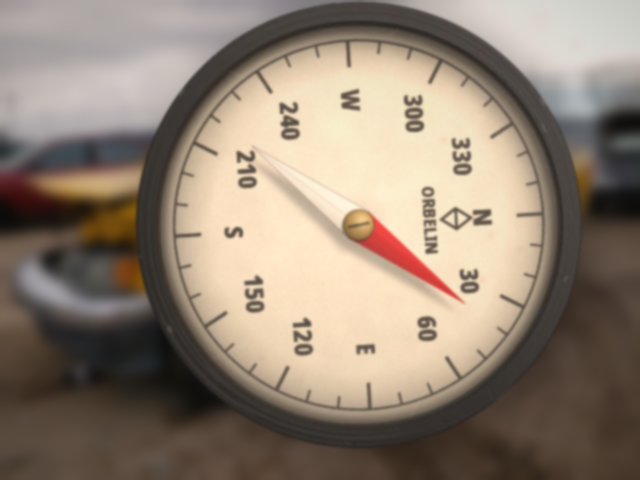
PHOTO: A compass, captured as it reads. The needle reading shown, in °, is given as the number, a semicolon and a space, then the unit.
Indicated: 40; °
